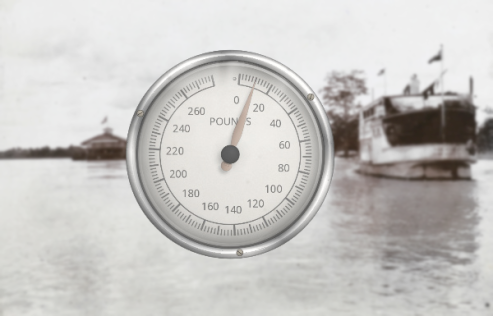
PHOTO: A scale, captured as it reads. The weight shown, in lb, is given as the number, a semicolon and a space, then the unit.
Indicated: 10; lb
